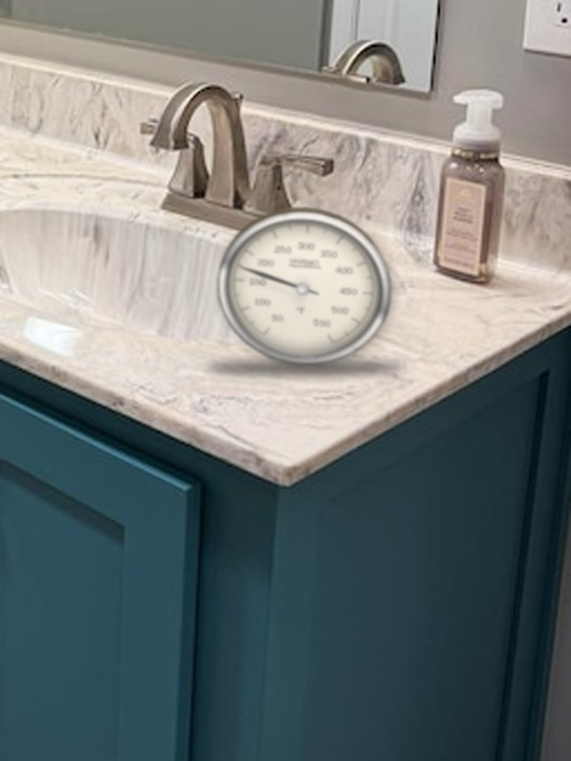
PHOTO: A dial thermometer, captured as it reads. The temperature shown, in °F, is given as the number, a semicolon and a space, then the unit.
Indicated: 175; °F
